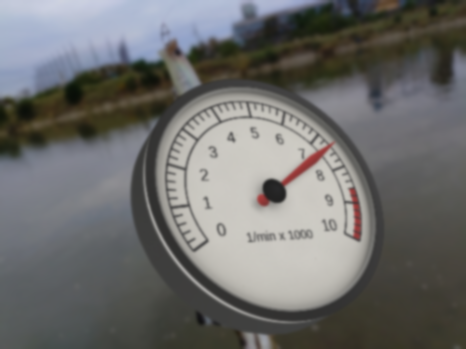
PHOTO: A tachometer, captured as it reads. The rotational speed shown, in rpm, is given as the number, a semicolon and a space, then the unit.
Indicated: 7400; rpm
